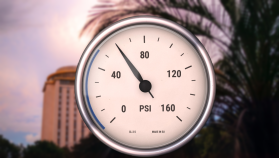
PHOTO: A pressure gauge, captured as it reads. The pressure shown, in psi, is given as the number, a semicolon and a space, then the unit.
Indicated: 60; psi
